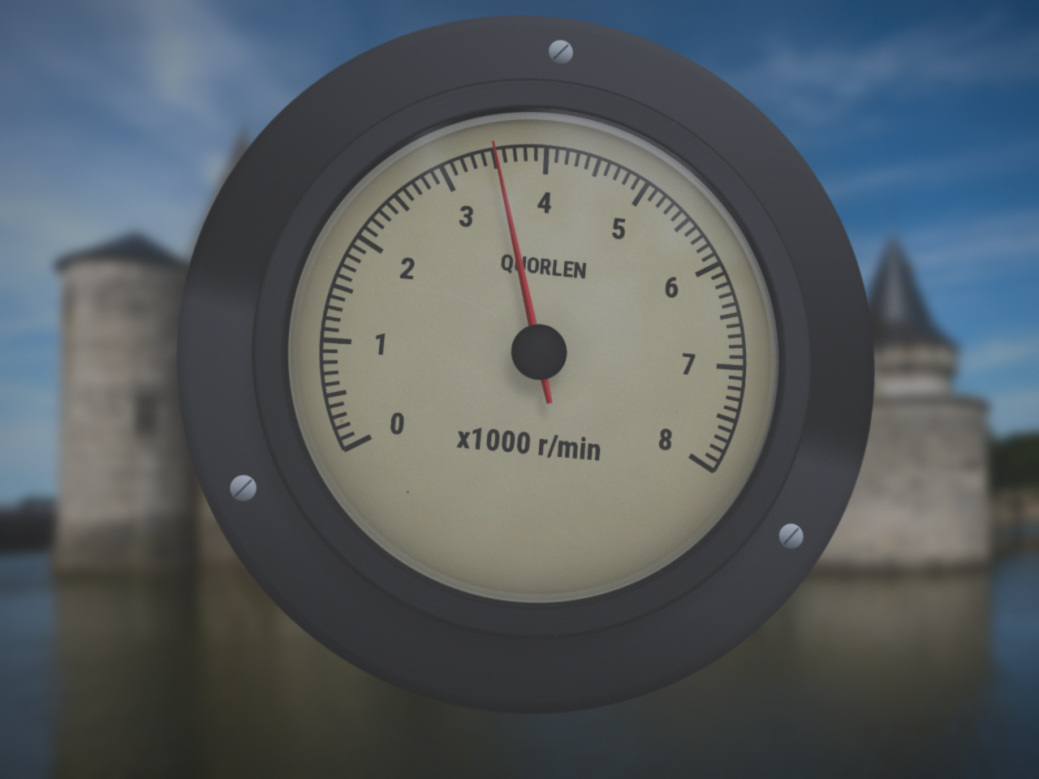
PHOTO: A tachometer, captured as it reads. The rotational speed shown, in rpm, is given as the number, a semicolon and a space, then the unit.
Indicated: 3500; rpm
